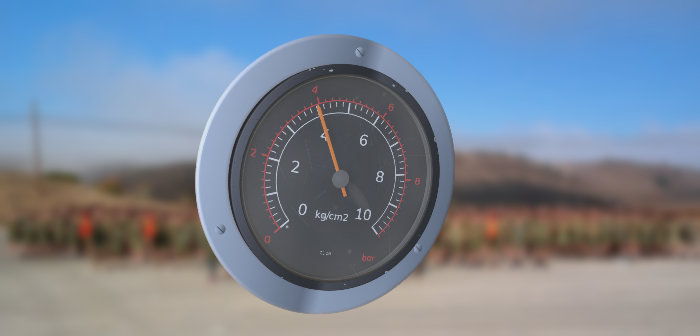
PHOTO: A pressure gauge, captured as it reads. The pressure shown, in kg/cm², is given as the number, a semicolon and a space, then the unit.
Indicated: 4; kg/cm²
